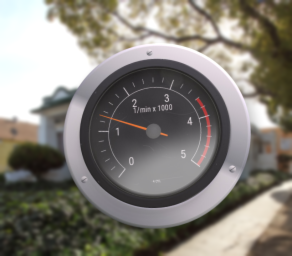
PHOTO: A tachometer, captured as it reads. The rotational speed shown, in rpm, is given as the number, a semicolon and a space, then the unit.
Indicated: 1300; rpm
